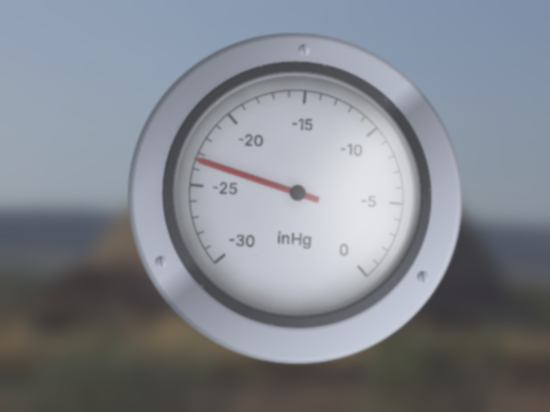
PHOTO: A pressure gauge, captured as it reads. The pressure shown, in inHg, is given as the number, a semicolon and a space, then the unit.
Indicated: -23.5; inHg
